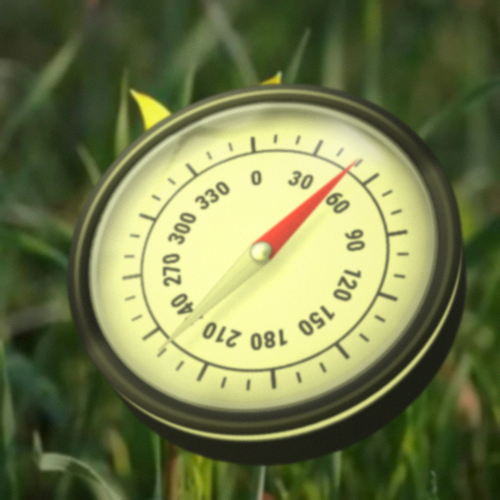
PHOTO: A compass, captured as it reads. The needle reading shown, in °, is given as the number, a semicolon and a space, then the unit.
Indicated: 50; °
